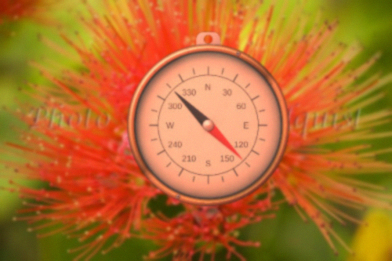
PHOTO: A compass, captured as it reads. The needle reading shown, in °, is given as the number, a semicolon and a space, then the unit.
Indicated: 135; °
